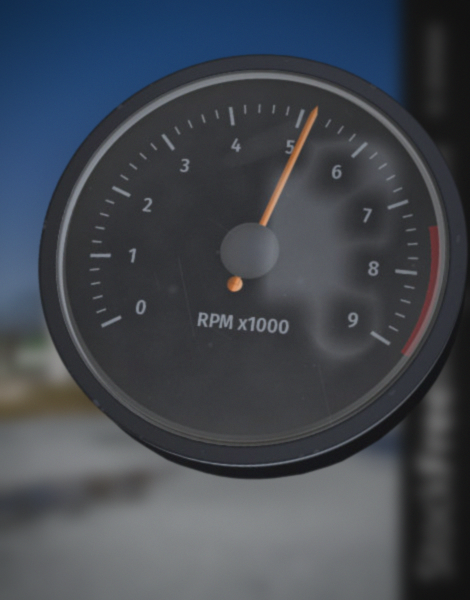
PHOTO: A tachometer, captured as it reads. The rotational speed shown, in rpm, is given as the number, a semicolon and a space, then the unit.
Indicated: 5200; rpm
